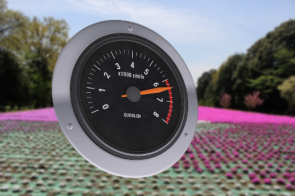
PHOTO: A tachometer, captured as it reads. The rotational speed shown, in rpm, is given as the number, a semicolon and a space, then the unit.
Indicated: 6400; rpm
